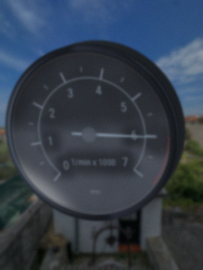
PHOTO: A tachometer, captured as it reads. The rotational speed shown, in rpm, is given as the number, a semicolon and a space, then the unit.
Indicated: 6000; rpm
